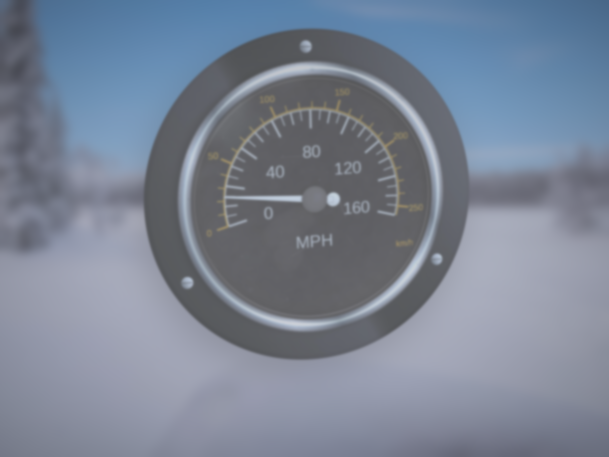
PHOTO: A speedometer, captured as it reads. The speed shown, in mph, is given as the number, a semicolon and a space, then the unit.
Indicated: 15; mph
